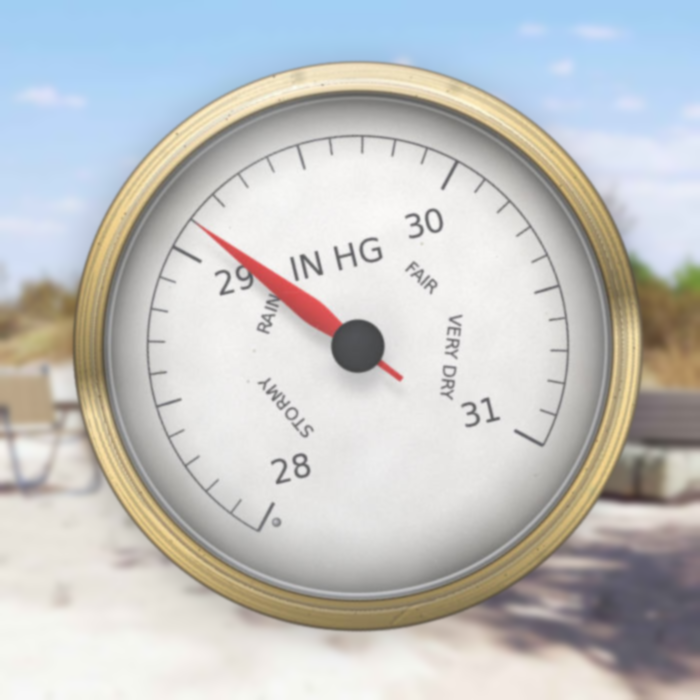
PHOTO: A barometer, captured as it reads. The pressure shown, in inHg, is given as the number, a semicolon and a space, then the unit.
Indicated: 29.1; inHg
